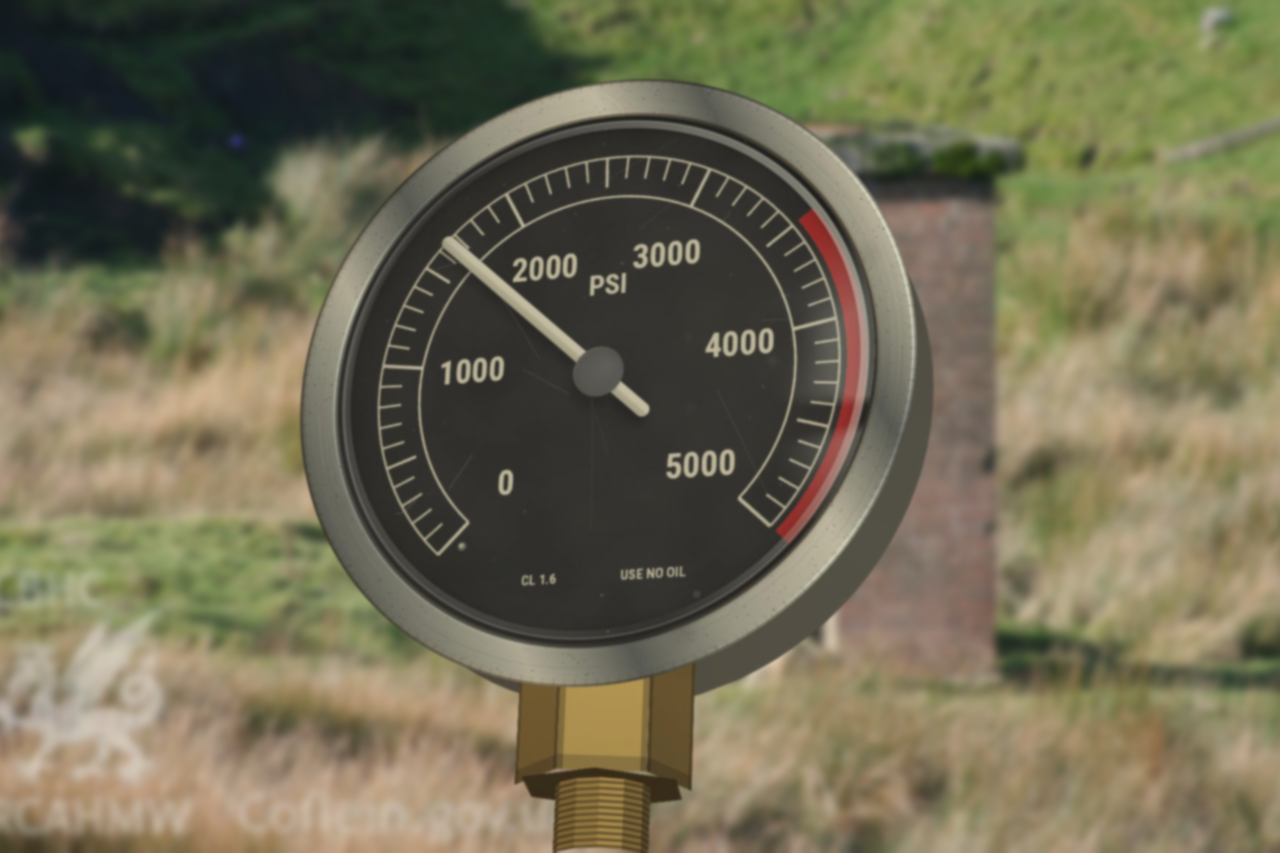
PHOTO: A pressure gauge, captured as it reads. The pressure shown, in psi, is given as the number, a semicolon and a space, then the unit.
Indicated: 1650; psi
